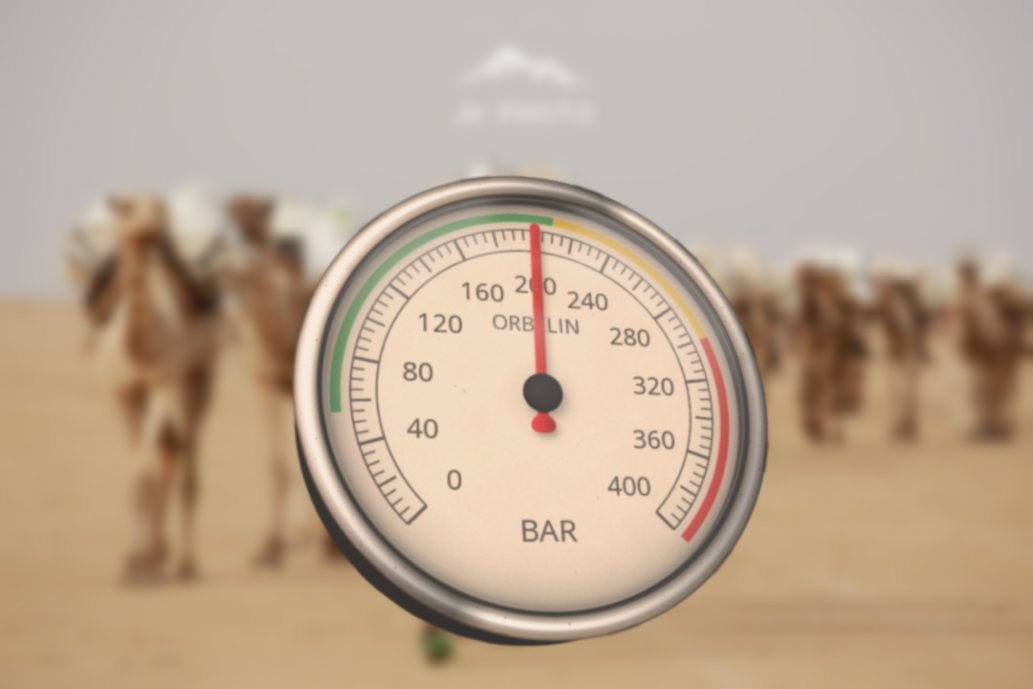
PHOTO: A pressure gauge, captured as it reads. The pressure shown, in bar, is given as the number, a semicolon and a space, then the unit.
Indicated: 200; bar
